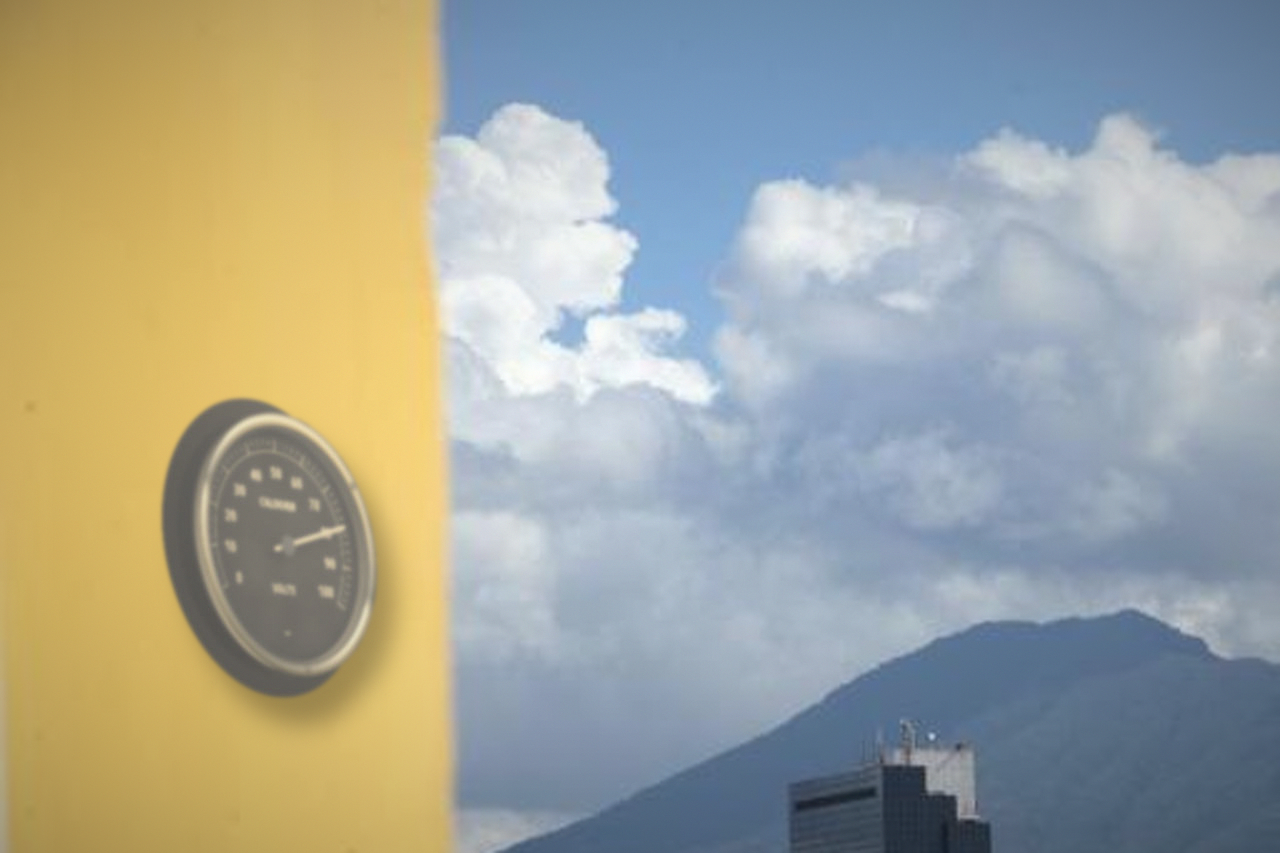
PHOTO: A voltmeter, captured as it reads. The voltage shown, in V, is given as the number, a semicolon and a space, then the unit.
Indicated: 80; V
